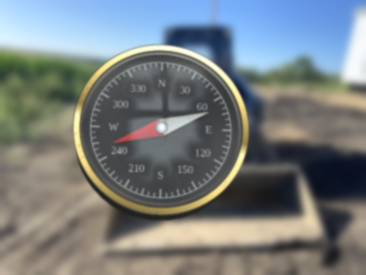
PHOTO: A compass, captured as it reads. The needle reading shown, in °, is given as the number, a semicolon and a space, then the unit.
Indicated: 250; °
